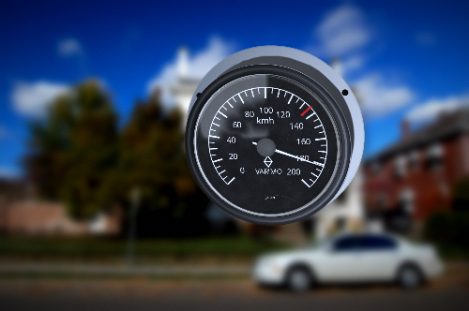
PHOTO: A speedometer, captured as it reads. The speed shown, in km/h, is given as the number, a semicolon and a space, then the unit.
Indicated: 180; km/h
